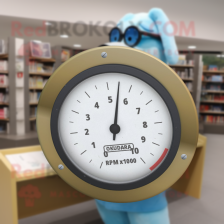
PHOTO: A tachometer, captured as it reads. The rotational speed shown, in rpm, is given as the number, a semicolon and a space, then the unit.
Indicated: 5500; rpm
